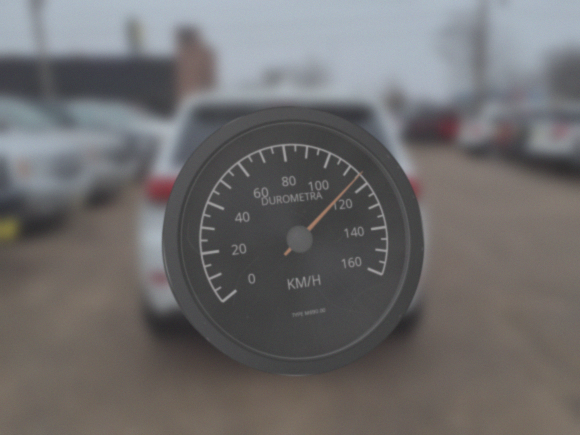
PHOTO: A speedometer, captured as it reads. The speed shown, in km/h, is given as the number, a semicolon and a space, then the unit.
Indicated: 115; km/h
